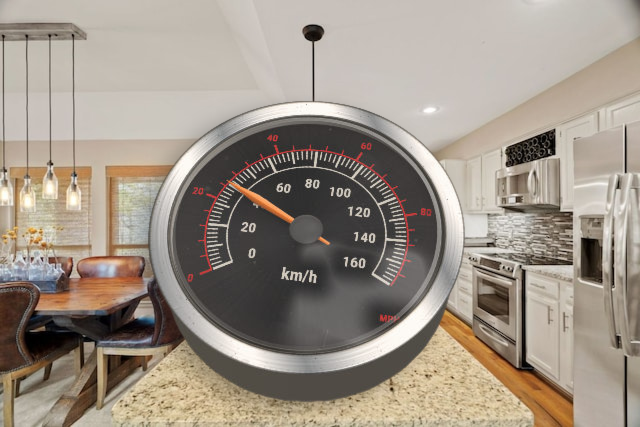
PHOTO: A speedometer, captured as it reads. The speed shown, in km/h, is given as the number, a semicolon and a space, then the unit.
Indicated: 40; km/h
